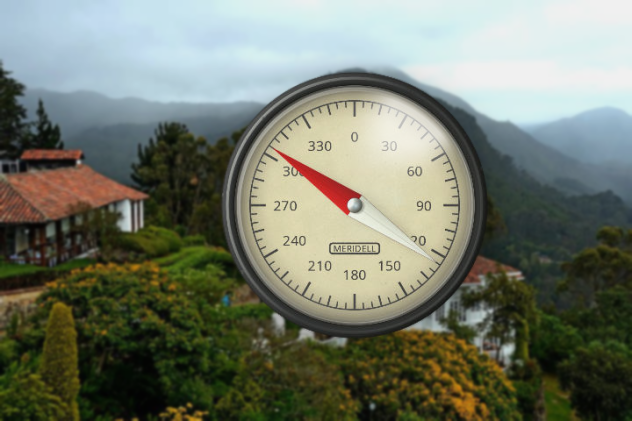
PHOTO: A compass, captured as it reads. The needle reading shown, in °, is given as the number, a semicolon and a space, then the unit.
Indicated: 305; °
